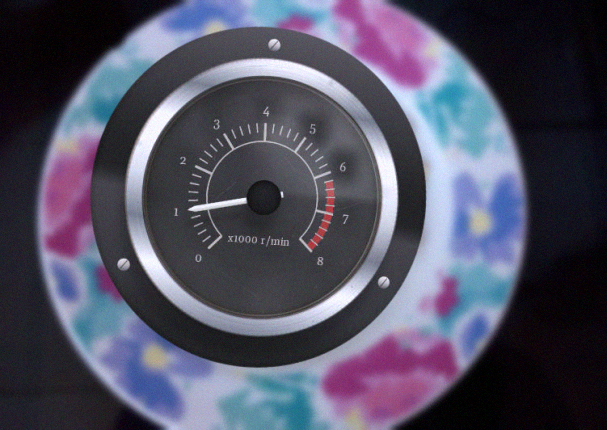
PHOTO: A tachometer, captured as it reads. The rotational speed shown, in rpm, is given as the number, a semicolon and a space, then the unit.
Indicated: 1000; rpm
